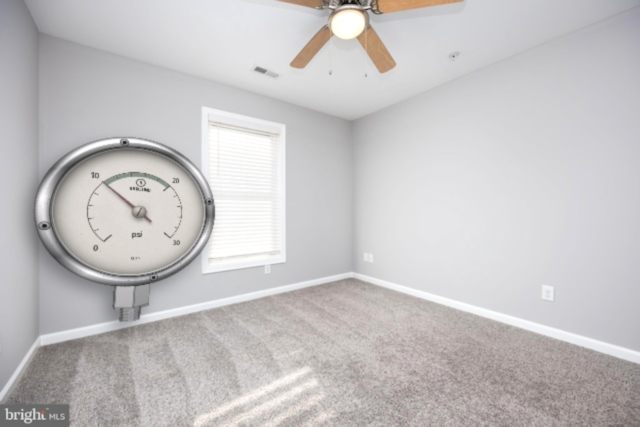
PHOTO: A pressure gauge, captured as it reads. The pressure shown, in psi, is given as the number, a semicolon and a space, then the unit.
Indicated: 10; psi
